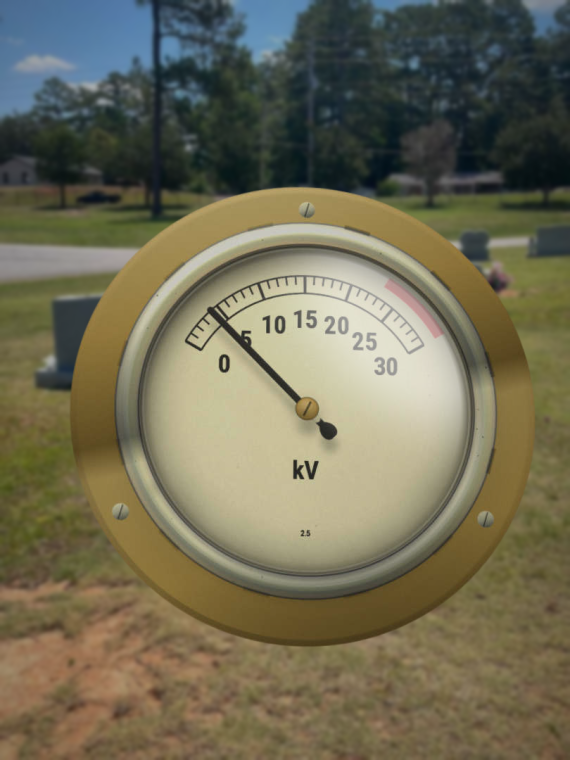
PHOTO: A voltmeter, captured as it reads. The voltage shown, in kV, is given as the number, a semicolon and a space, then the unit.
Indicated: 4; kV
